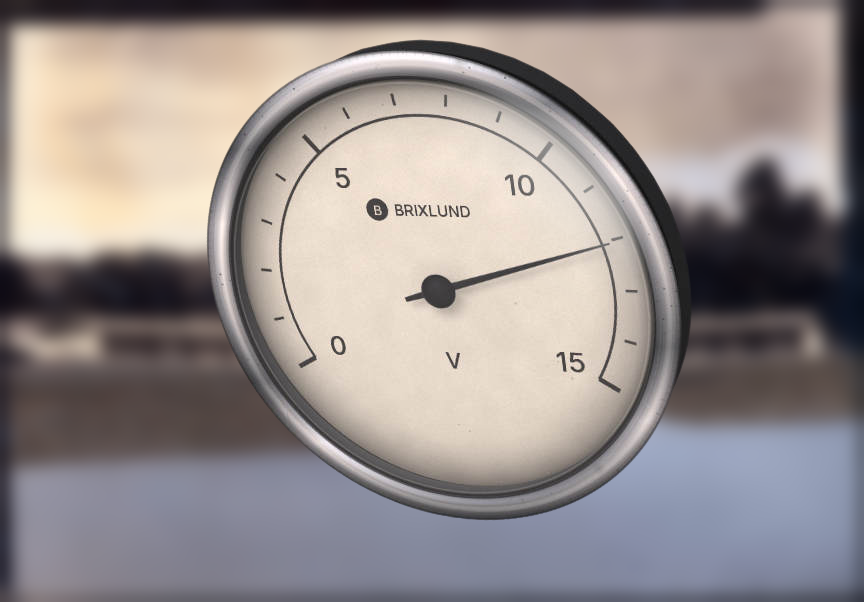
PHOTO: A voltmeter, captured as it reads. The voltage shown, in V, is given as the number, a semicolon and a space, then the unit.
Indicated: 12; V
